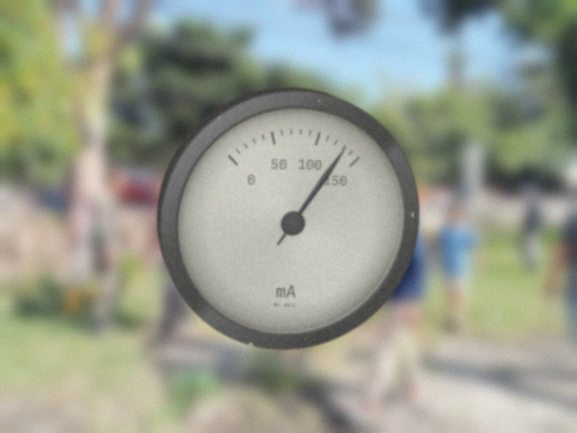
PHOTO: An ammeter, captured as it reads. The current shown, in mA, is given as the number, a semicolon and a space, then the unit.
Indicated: 130; mA
